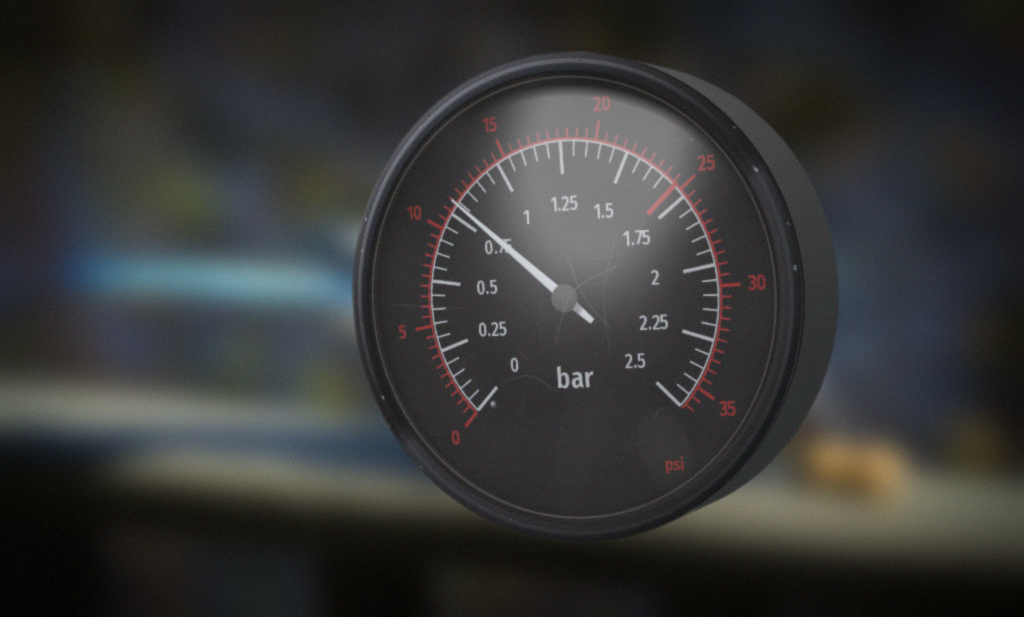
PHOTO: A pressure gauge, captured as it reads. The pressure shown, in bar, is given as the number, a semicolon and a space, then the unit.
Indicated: 0.8; bar
